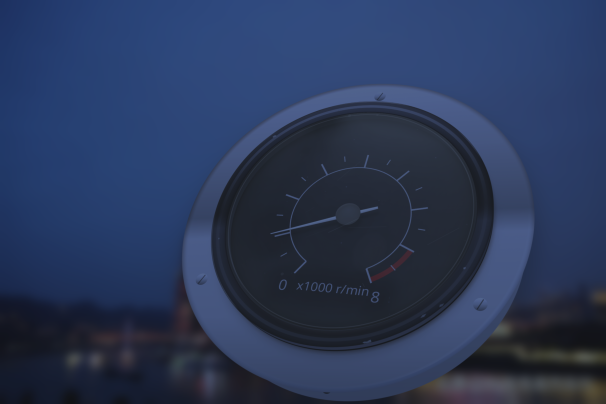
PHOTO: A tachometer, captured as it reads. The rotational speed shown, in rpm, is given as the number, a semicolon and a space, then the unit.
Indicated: 1000; rpm
